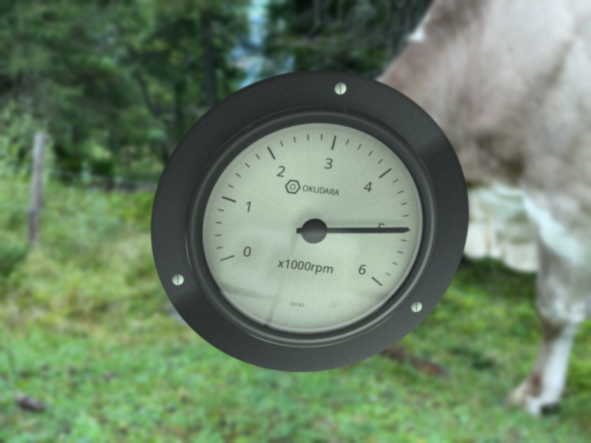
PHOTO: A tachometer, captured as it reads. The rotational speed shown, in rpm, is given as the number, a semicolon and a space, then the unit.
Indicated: 5000; rpm
